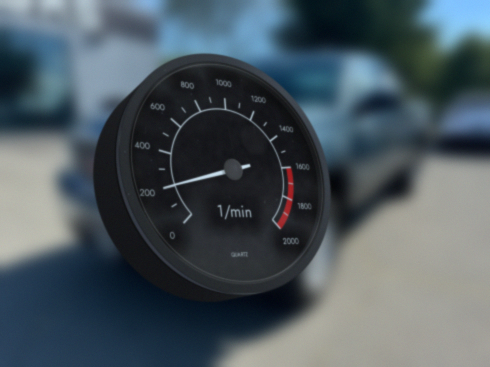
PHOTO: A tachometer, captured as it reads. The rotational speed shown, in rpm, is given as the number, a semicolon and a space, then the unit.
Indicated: 200; rpm
